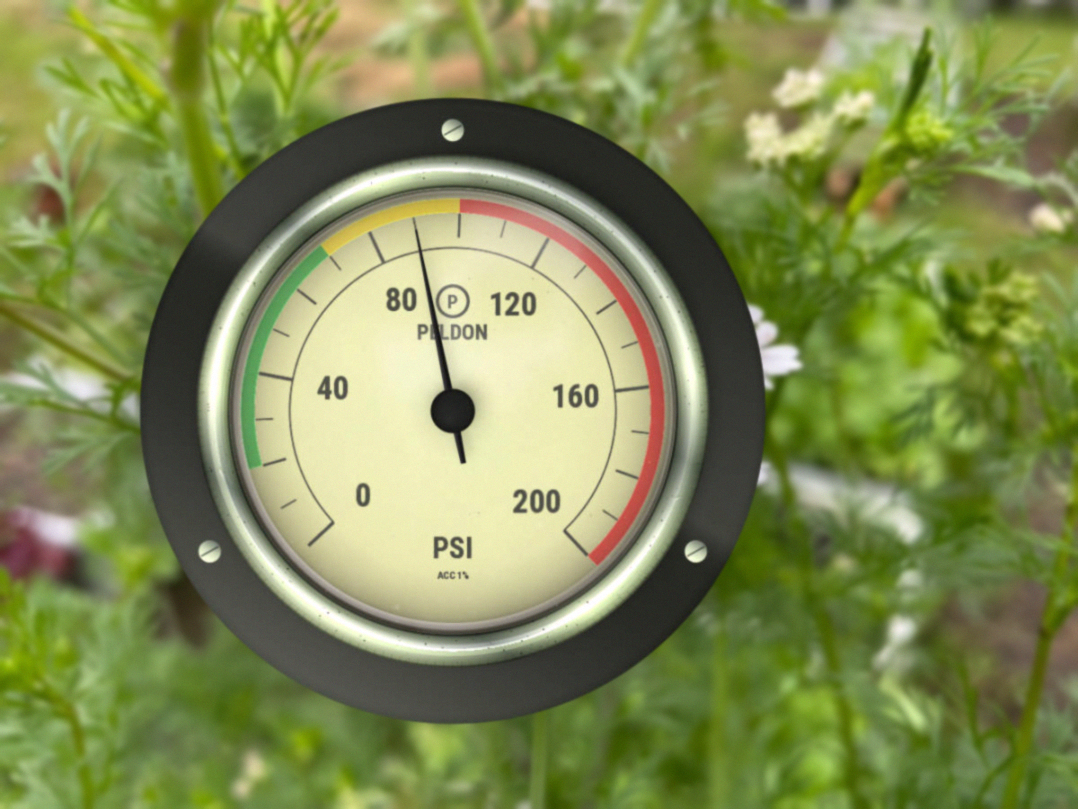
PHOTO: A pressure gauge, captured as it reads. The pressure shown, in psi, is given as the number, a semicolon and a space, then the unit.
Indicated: 90; psi
